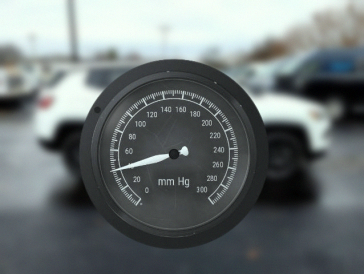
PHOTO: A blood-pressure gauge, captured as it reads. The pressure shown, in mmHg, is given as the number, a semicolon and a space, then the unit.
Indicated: 40; mmHg
